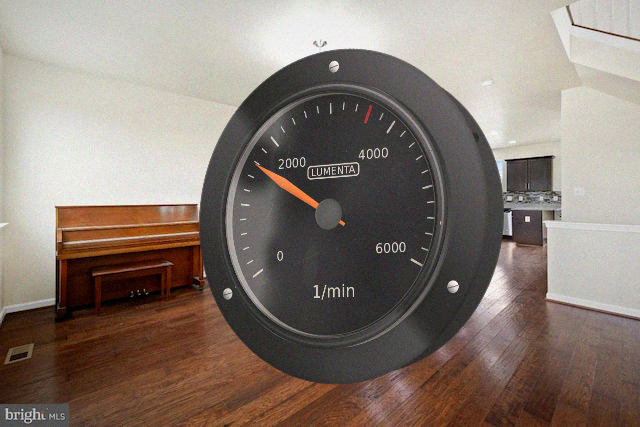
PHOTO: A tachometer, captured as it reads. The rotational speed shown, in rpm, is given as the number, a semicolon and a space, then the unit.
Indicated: 1600; rpm
